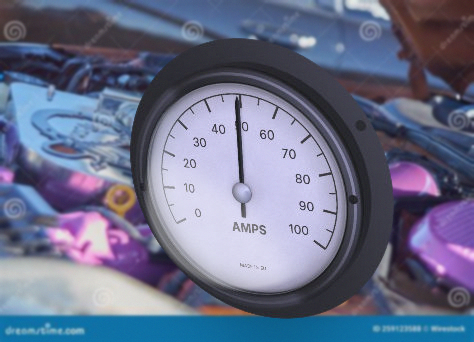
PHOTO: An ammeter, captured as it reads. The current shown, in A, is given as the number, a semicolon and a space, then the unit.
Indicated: 50; A
